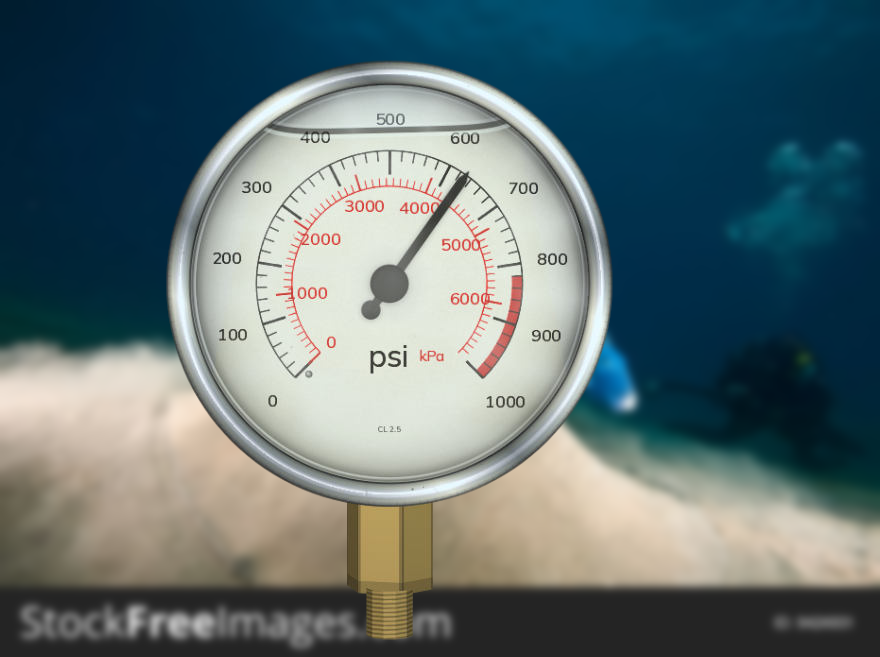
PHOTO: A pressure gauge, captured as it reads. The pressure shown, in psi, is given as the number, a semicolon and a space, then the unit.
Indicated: 630; psi
